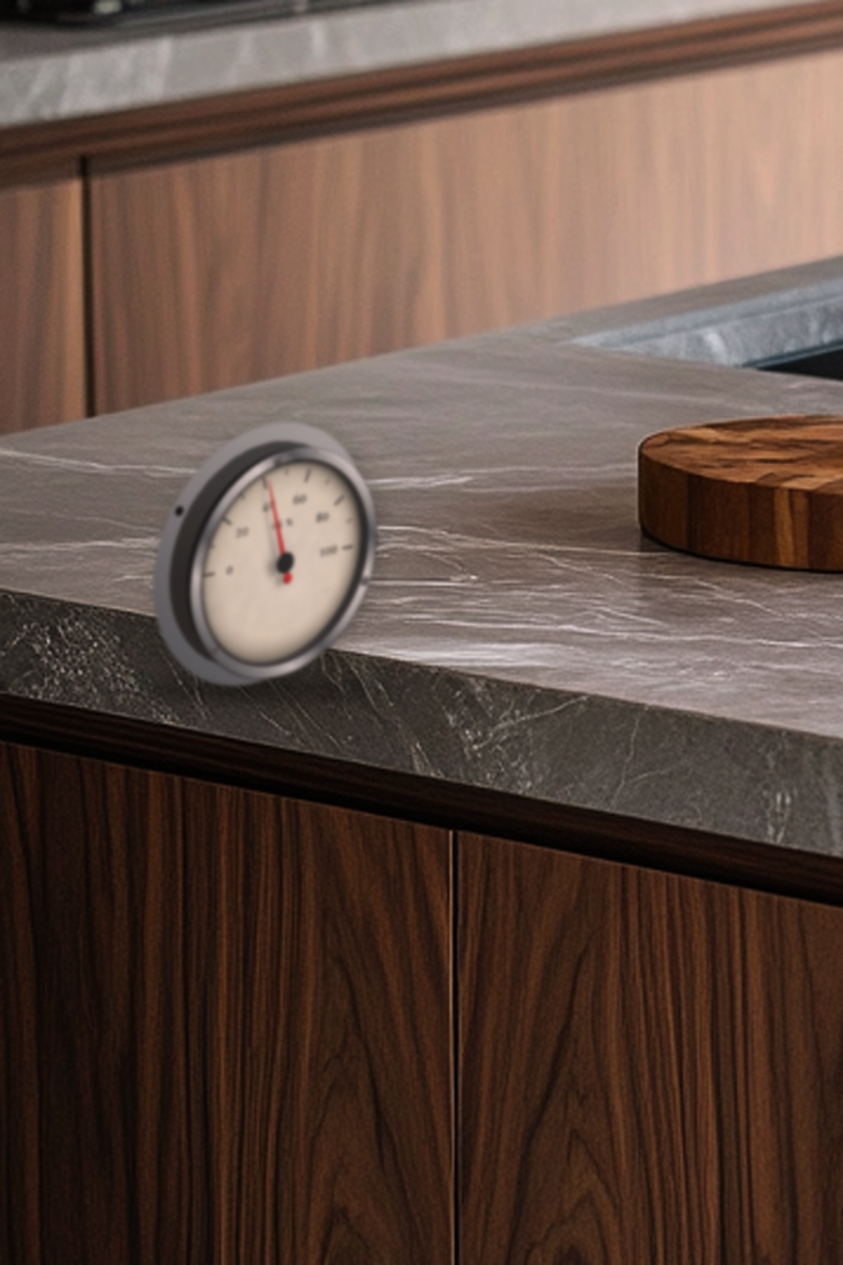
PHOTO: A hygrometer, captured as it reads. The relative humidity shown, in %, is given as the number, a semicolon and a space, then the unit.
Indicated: 40; %
